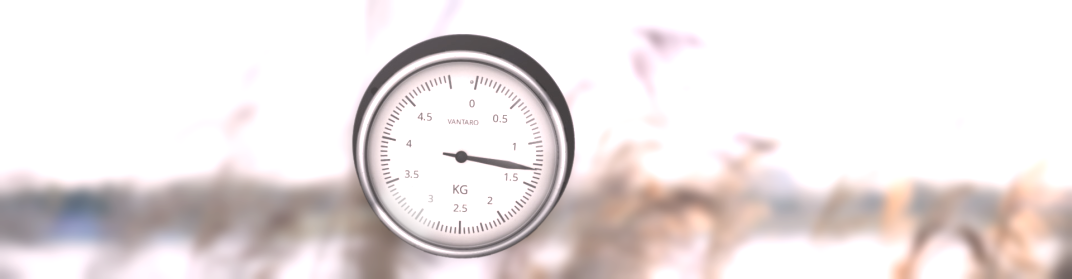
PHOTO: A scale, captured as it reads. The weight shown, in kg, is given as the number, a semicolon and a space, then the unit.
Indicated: 1.3; kg
